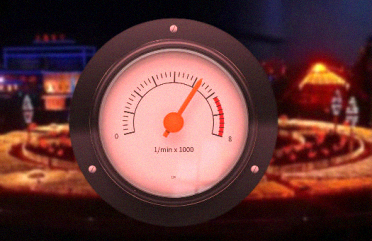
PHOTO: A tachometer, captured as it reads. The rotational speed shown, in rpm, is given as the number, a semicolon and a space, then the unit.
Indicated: 5200; rpm
